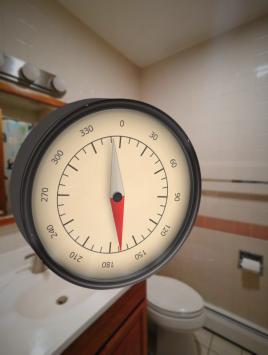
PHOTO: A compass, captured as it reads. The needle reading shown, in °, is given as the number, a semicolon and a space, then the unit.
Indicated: 170; °
